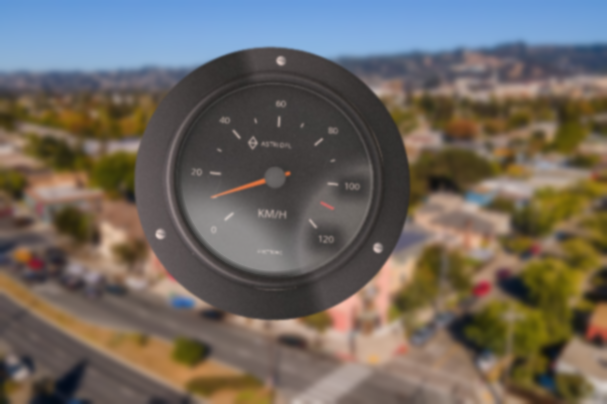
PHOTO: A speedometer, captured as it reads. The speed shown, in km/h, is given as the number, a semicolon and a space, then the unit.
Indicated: 10; km/h
